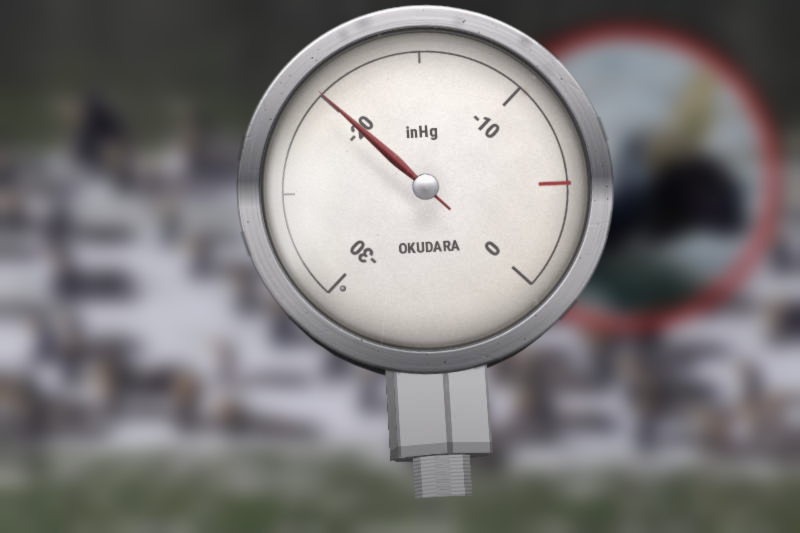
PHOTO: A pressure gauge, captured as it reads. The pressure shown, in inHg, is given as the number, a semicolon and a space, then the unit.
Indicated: -20; inHg
